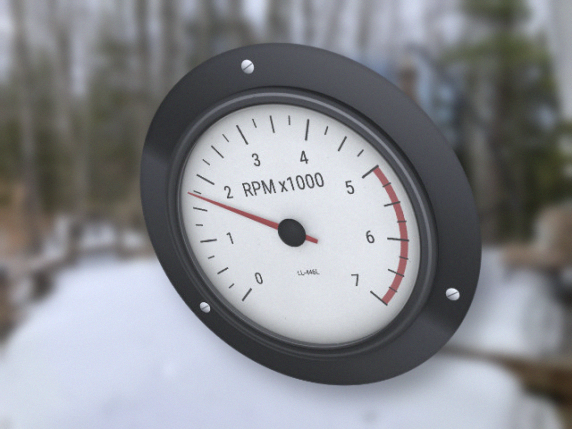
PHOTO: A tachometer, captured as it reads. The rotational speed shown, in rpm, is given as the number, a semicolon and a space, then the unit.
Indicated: 1750; rpm
